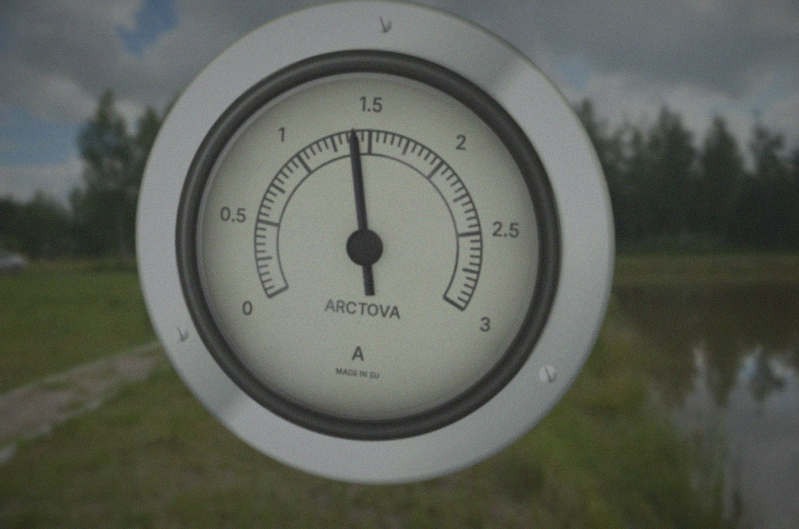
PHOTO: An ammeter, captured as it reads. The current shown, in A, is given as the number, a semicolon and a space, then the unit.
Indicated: 1.4; A
